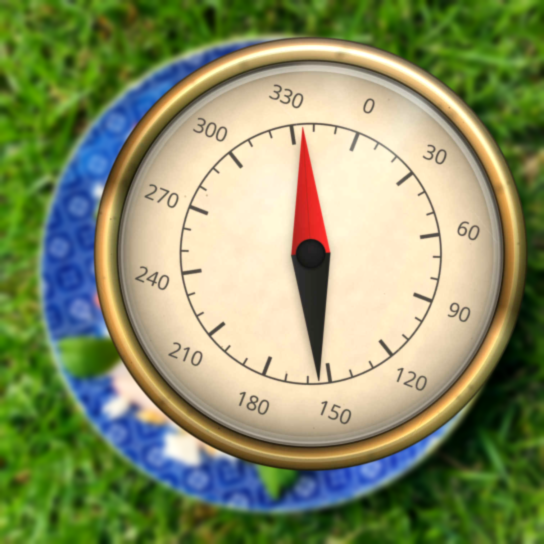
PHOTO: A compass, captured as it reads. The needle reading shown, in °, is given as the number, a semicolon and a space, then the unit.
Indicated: 335; °
